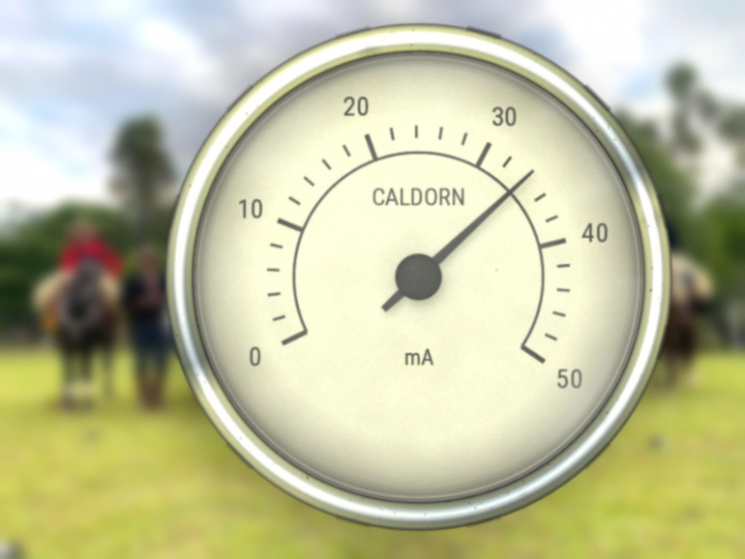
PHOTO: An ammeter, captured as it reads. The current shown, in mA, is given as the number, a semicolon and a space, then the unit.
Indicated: 34; mA
